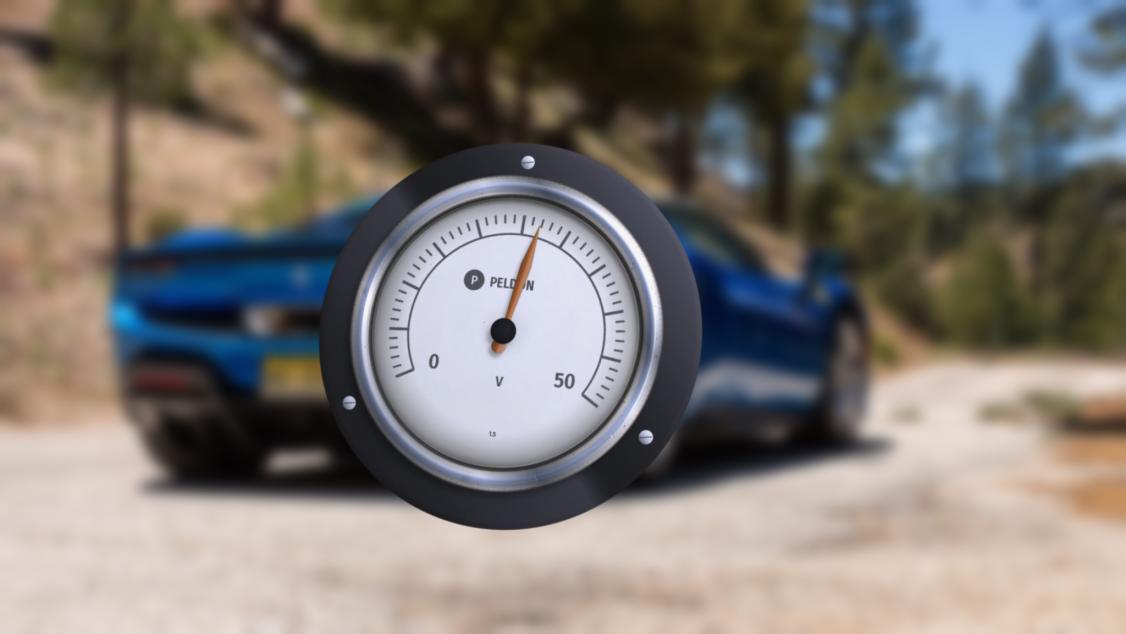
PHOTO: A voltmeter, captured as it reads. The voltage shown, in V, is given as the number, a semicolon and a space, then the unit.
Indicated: 27; V
